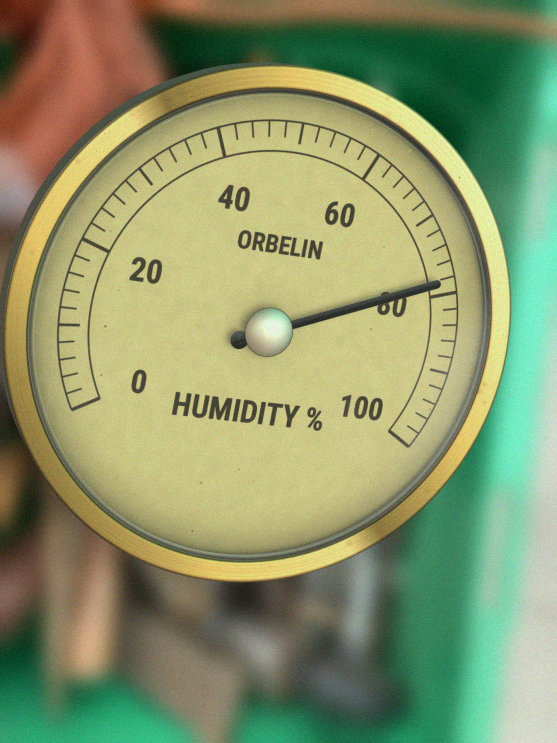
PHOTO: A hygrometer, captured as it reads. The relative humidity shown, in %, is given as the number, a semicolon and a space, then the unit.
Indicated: 78; %
